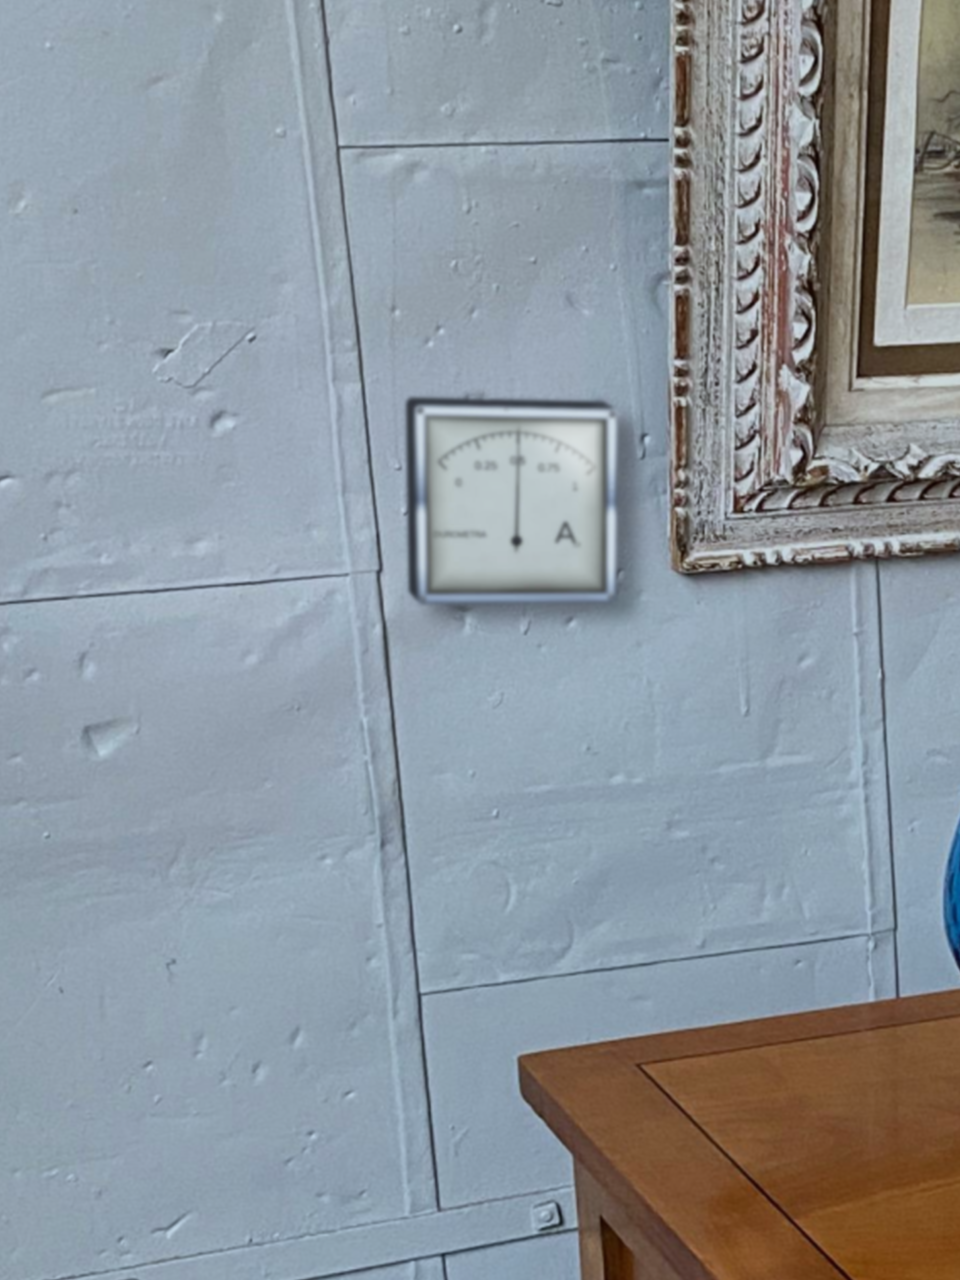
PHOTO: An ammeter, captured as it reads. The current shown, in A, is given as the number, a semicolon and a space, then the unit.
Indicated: 0.5; A
